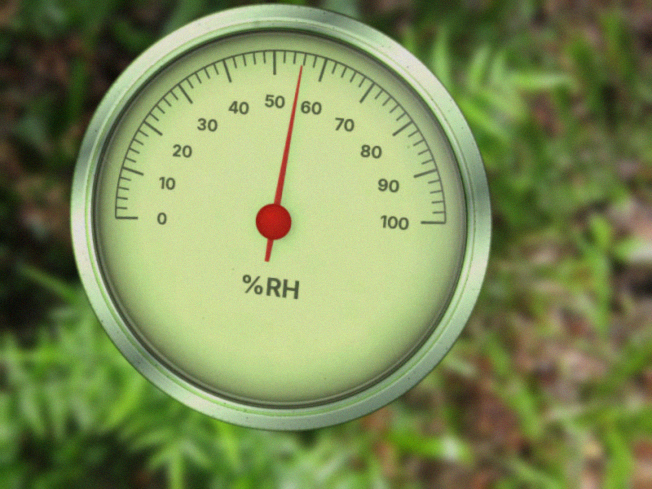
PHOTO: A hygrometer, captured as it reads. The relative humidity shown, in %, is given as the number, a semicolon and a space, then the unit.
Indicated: 56; %
